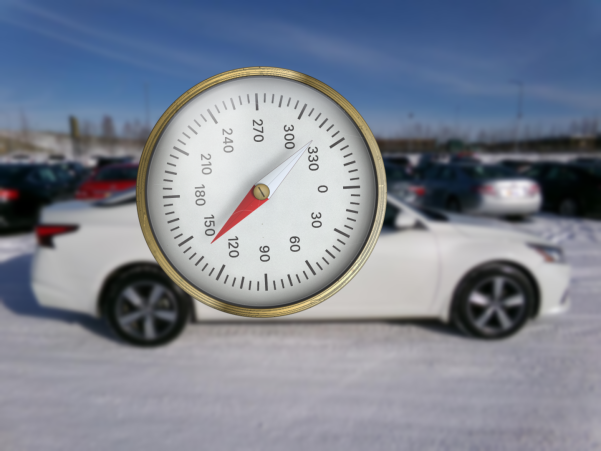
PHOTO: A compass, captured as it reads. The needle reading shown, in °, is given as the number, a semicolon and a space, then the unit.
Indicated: 137.5; °
